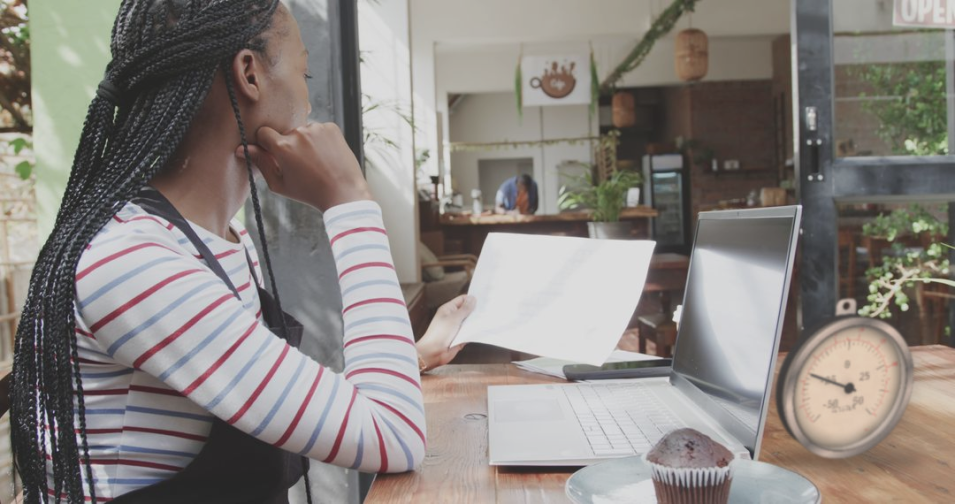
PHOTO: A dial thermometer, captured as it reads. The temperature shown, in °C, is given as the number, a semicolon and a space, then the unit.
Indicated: -25; °C
